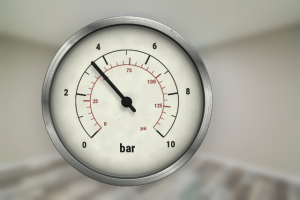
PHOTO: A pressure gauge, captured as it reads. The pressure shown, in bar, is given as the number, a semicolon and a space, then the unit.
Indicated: 3.5; bar
